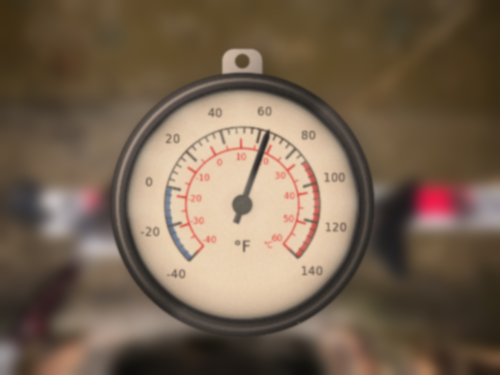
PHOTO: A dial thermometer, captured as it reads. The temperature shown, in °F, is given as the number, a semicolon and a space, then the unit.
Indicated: 64; °F
